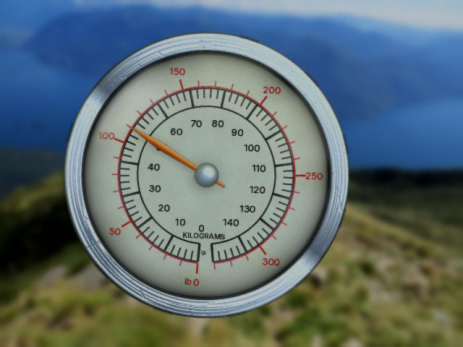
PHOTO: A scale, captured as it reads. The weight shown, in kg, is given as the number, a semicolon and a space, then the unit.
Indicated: 50; kg
